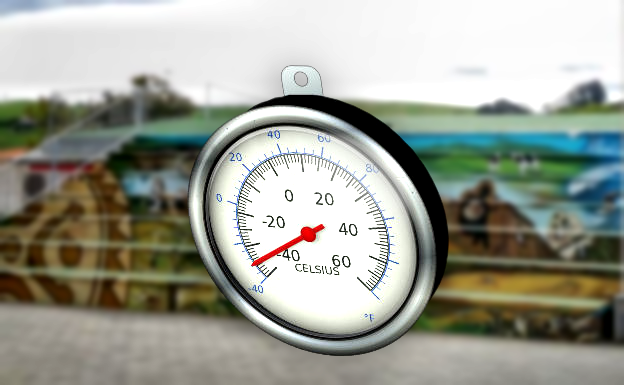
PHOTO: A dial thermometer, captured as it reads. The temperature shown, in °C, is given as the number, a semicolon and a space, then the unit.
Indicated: -35; °C
